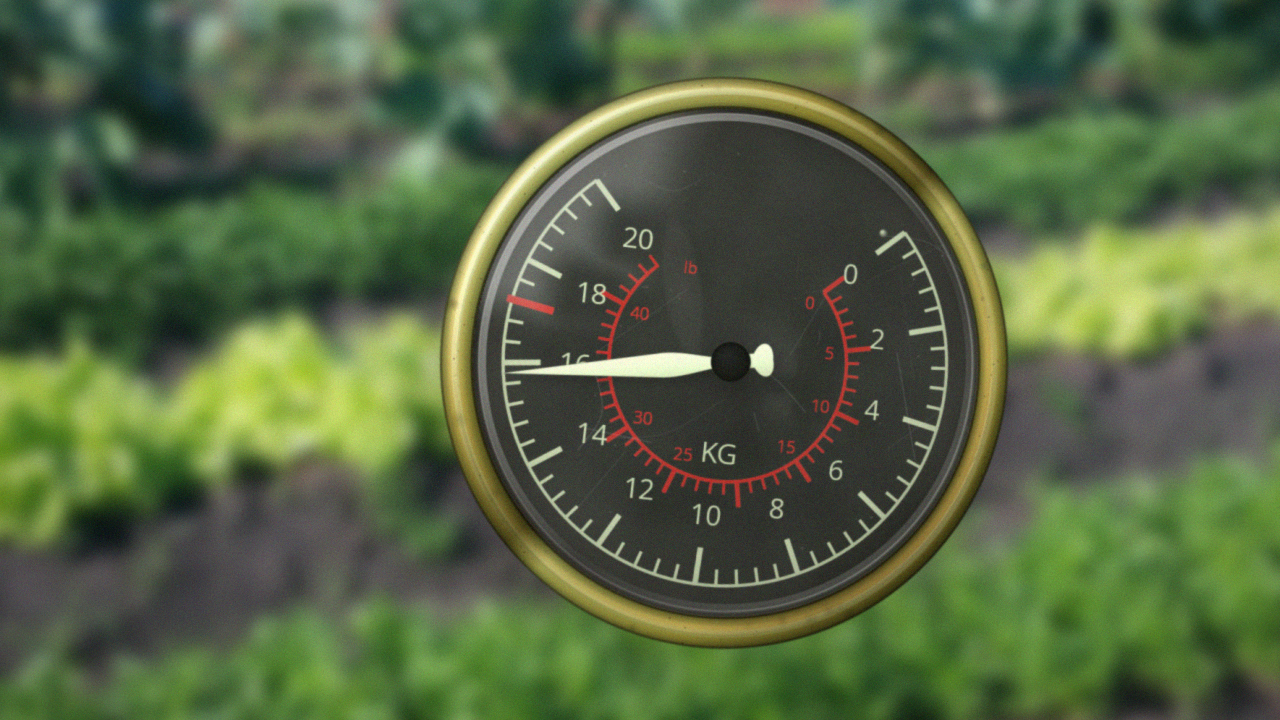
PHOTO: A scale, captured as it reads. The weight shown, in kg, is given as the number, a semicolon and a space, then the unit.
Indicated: 15.8; kg
